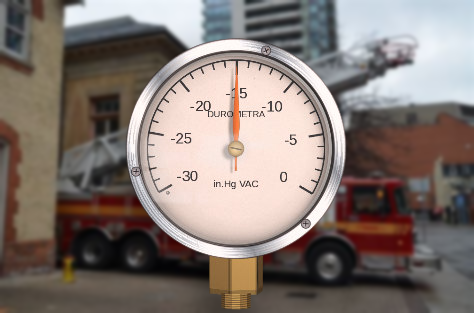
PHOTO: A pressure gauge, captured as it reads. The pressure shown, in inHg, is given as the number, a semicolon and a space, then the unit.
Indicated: -15; inHg
